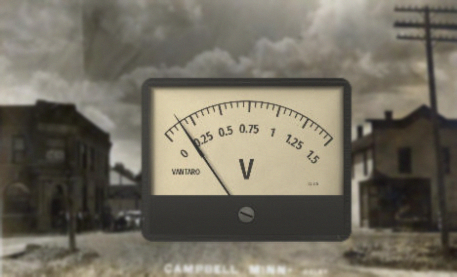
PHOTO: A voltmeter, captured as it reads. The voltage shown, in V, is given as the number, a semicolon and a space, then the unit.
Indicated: 0.15; V
